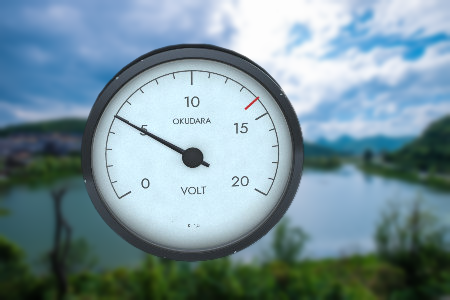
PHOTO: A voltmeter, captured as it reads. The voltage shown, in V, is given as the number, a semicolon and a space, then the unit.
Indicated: 5; V
